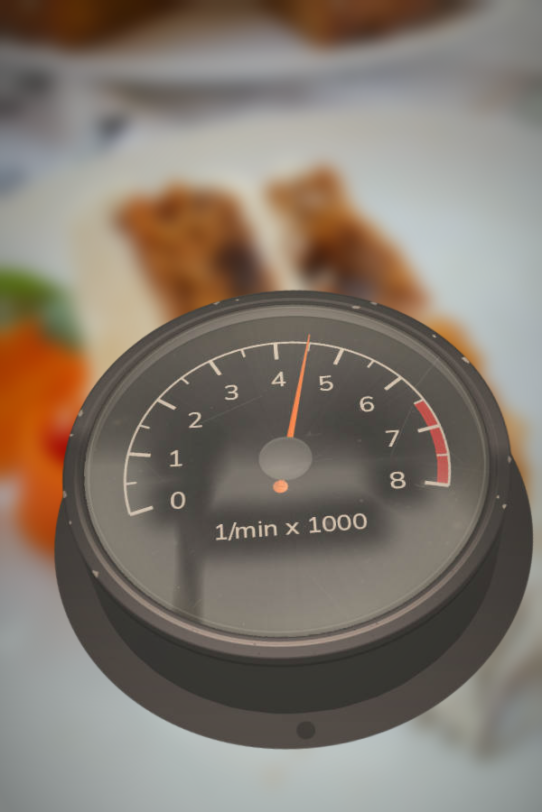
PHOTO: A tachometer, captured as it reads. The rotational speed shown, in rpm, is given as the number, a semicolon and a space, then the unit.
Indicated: 4500; rpm
